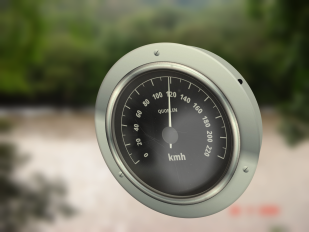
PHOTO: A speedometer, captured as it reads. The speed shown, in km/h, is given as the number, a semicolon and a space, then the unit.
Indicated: 120; km/h
